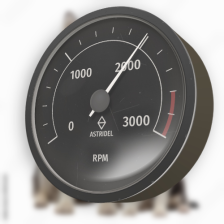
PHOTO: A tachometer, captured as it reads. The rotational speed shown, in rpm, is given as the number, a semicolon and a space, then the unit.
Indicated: 2000; rpm
